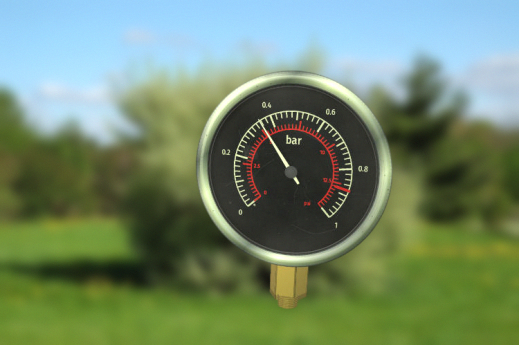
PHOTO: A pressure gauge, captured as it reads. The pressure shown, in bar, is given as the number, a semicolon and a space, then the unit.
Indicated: 0.36; bar
